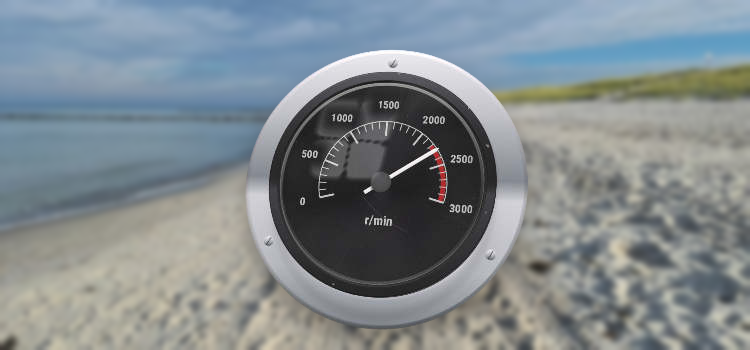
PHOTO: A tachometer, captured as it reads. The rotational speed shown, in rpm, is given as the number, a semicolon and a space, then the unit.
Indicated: 2300; rpm
